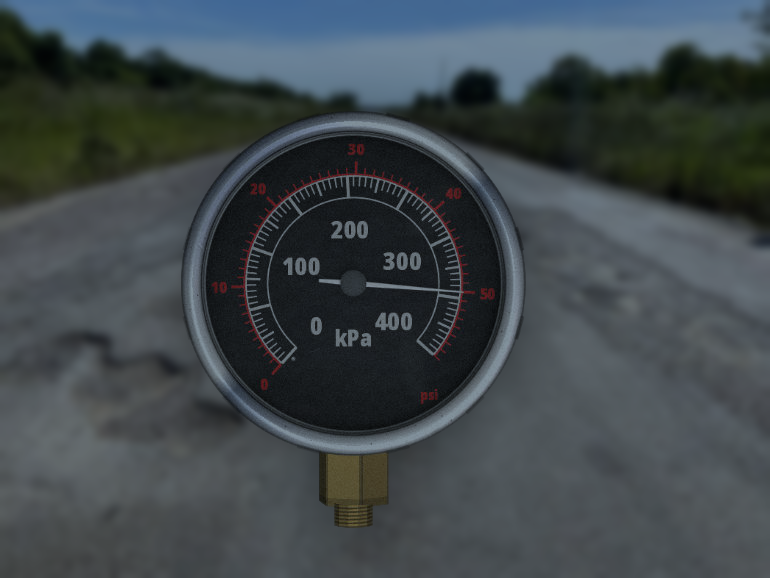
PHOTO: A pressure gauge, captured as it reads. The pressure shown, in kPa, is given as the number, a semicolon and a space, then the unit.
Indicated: 345; kPa
